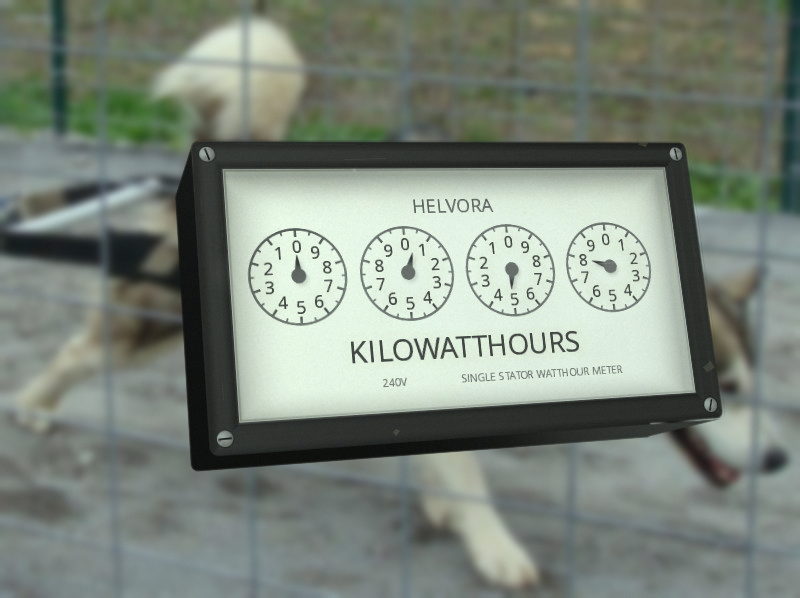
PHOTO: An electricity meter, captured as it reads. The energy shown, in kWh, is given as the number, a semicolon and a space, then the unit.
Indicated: 48; kWh
